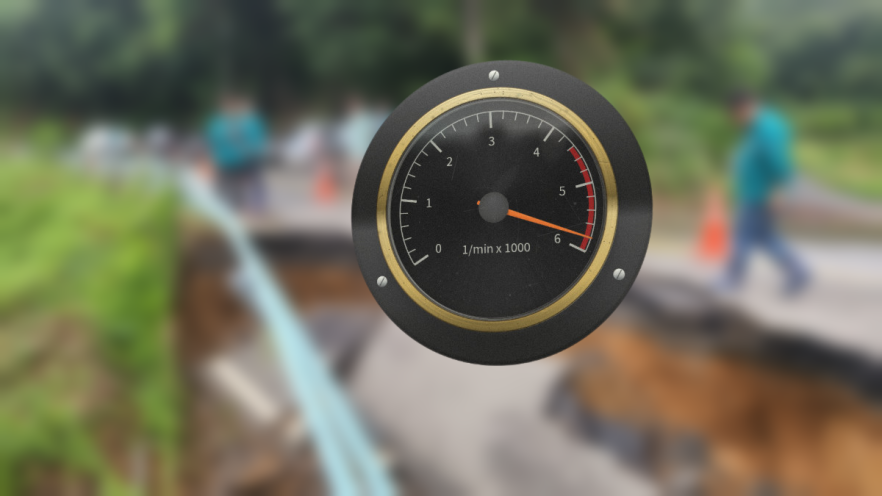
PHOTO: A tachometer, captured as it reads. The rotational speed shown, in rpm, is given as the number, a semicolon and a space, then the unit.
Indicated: 5800; rpm
